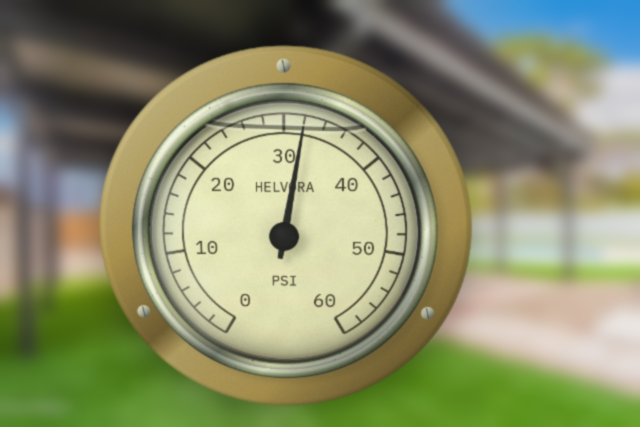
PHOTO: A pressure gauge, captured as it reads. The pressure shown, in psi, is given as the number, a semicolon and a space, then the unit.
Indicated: 32; psi
